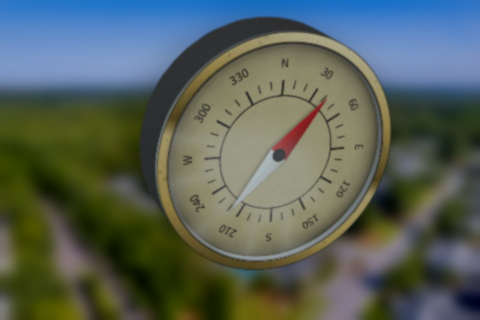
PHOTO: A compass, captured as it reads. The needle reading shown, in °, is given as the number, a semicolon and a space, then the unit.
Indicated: 40; °
